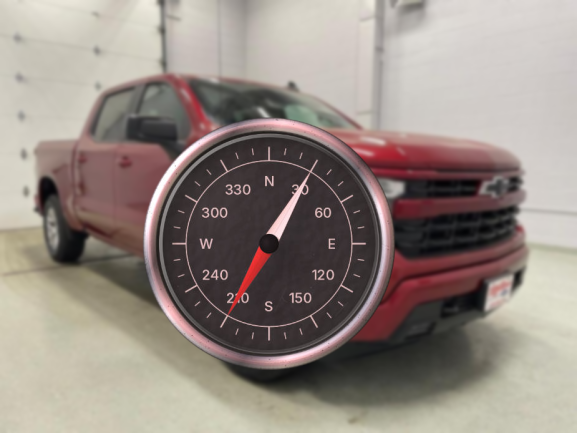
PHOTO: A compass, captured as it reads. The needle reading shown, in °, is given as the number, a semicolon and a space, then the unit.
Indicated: 210; °
